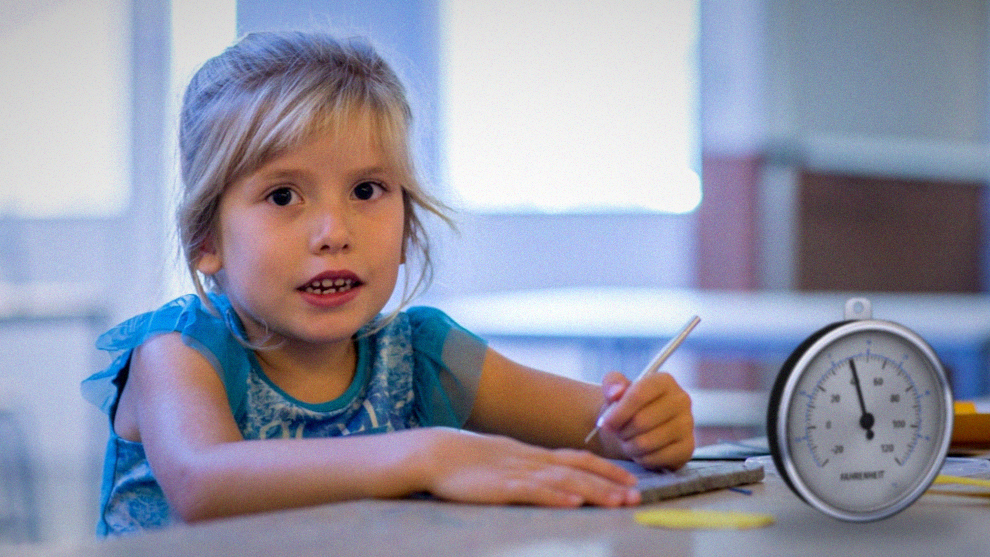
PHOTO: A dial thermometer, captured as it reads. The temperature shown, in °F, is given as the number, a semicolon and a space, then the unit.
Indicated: 40; °F
